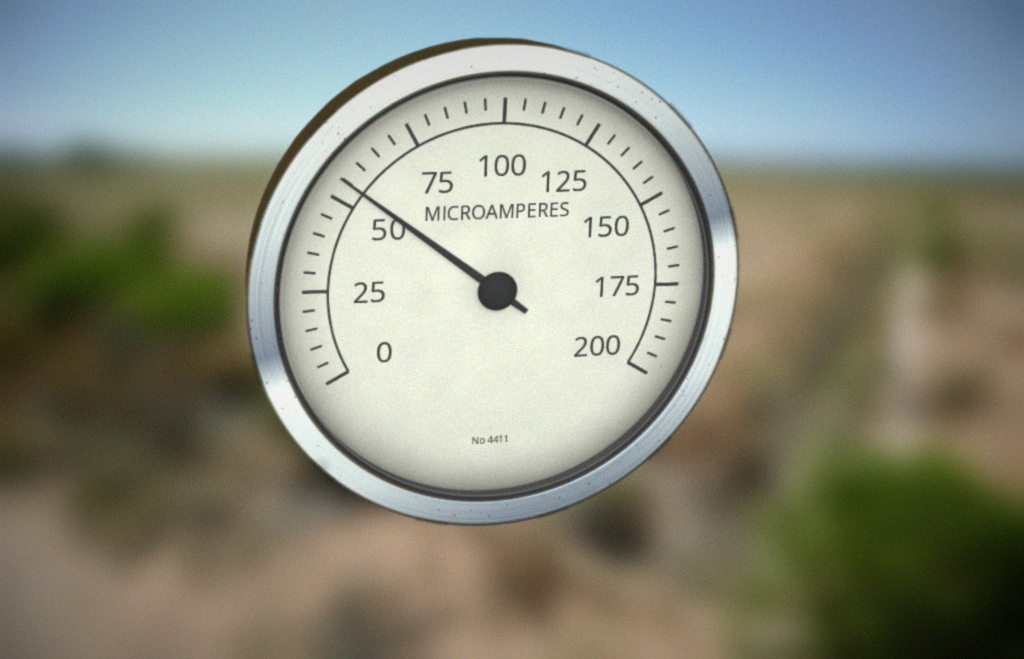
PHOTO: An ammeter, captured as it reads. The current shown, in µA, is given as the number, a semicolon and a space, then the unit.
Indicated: 55; µA
